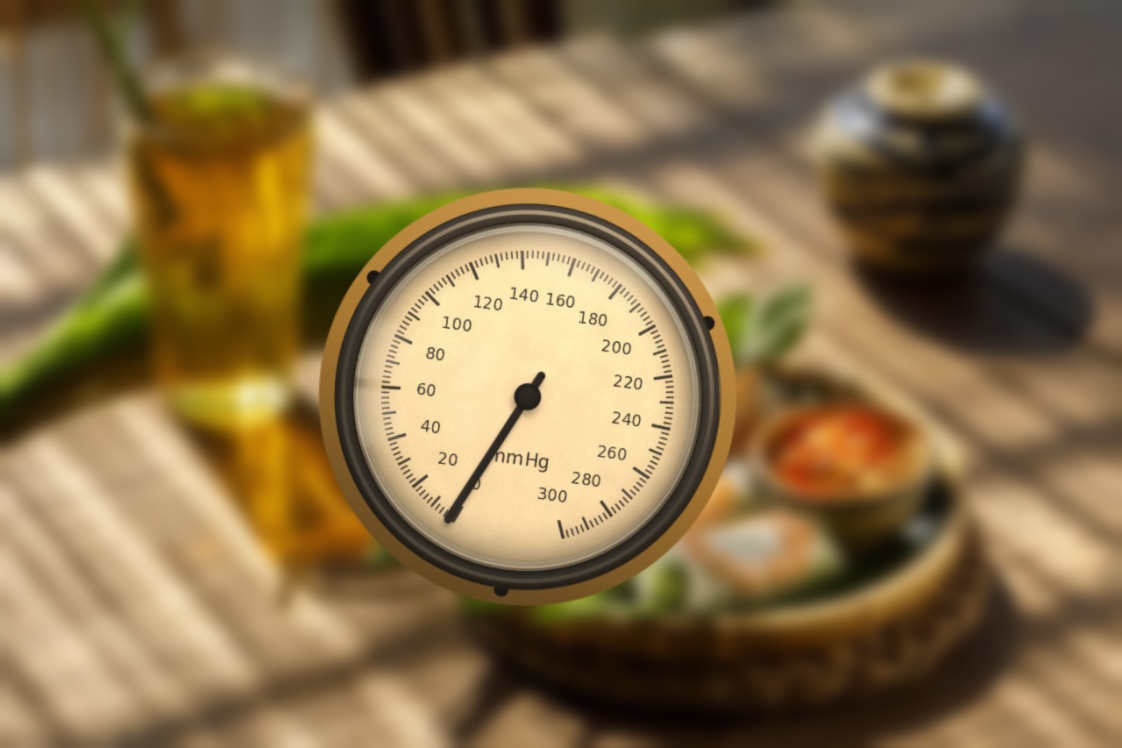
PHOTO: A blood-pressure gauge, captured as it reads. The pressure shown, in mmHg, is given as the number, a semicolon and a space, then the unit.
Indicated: 2; mmHg
